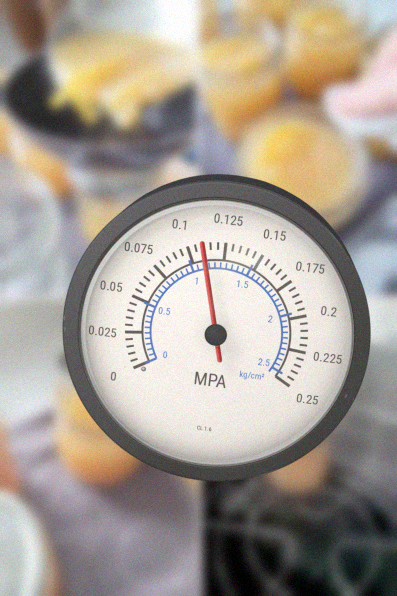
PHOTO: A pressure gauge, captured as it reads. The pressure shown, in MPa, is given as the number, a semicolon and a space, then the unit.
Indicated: 0.11; MPa
